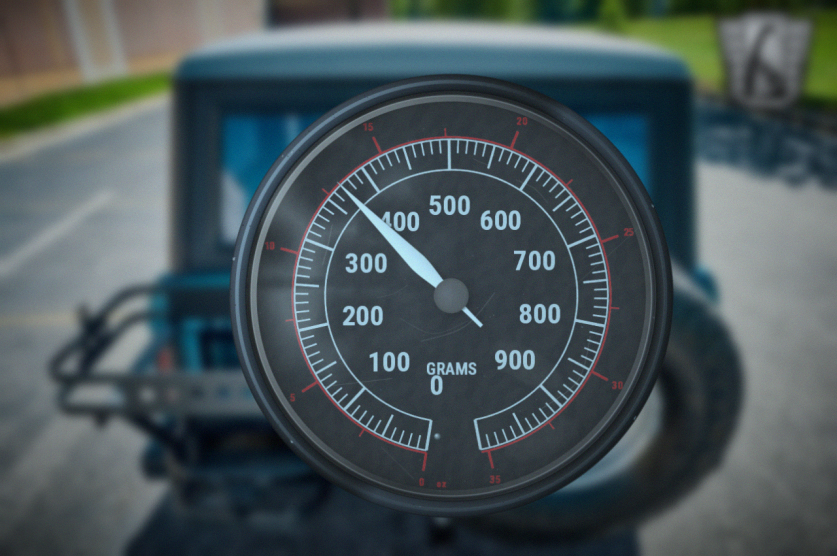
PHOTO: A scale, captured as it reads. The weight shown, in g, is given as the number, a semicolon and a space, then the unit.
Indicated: 370; g
